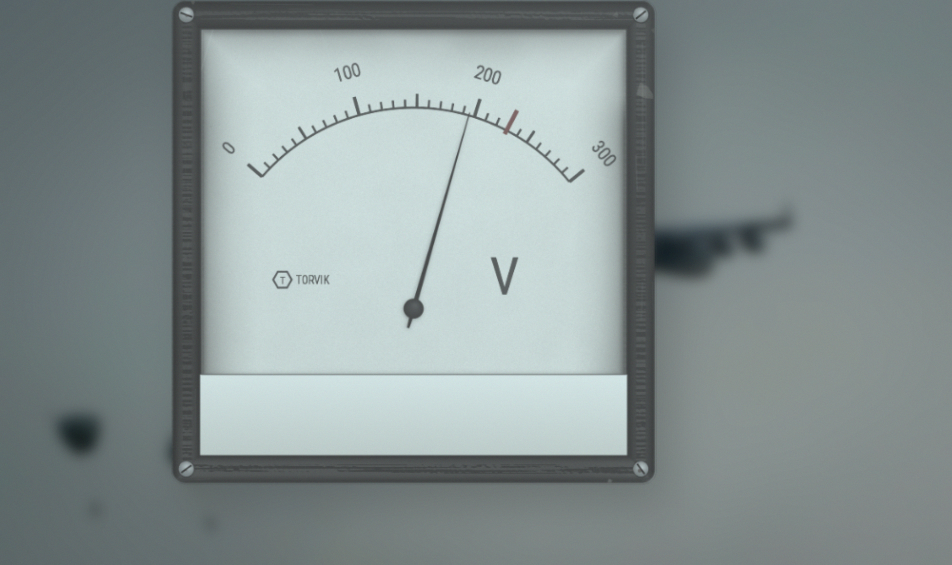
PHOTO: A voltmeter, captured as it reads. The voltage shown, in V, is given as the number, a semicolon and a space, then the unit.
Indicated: 195; V
